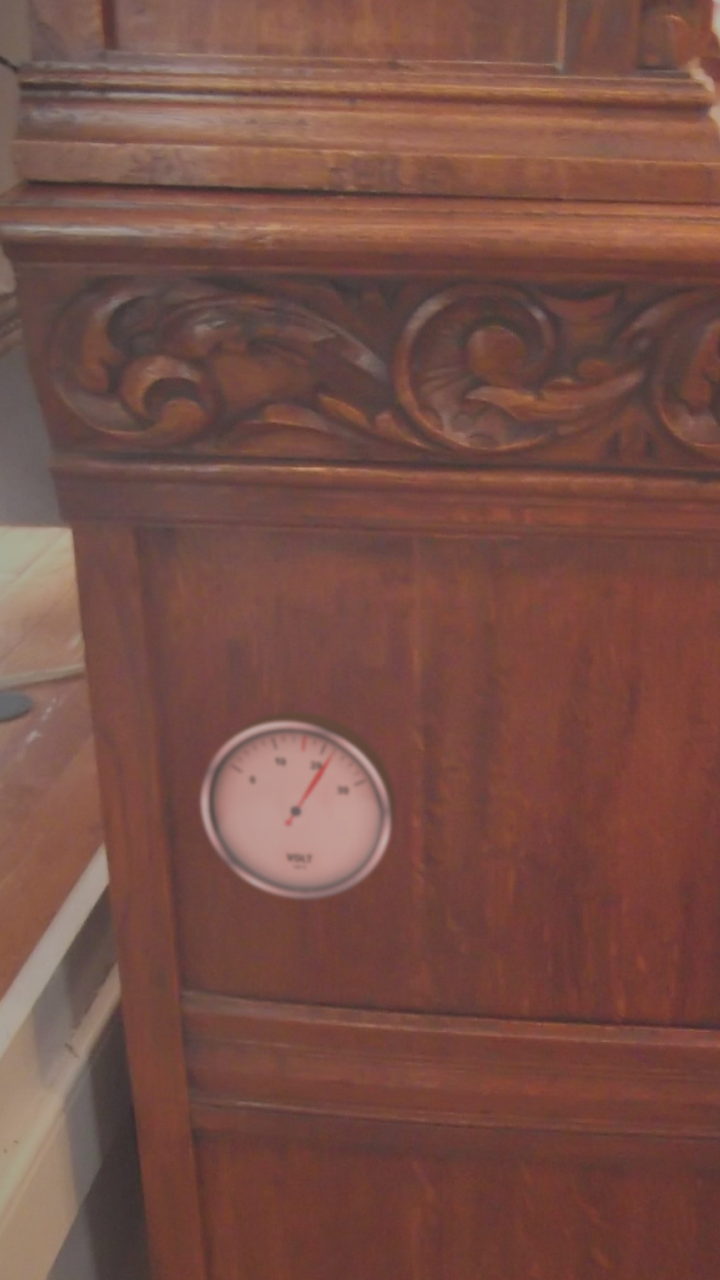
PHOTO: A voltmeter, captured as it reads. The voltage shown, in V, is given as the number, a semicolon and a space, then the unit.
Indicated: 22; V
